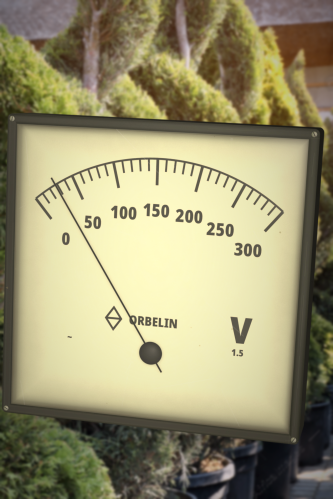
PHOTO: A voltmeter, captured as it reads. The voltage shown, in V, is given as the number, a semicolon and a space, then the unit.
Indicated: 30; V
